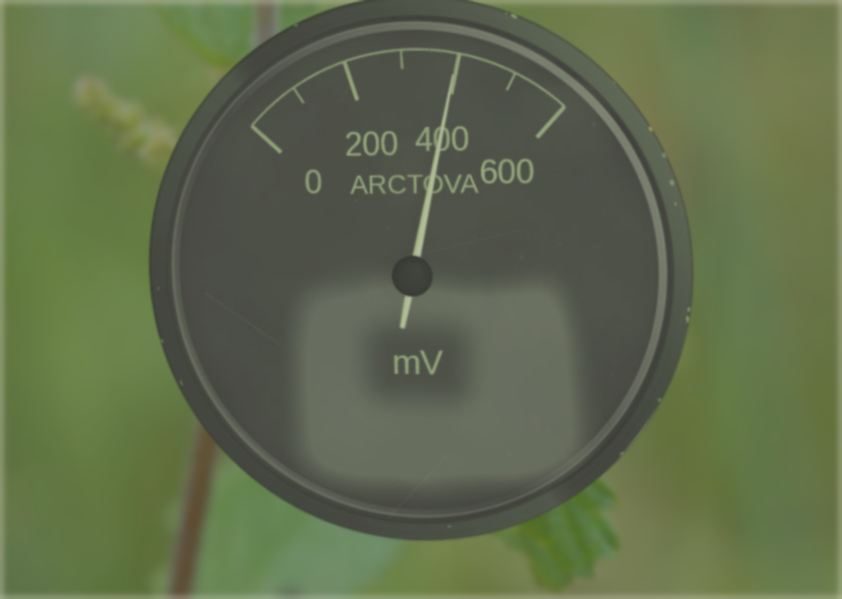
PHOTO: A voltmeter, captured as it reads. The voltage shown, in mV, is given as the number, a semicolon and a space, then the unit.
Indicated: 400; mV
